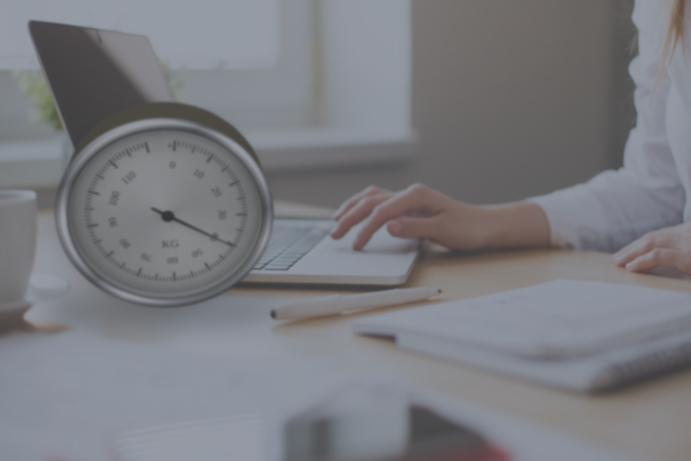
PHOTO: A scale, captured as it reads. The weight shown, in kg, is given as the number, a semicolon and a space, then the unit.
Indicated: 40; kg
